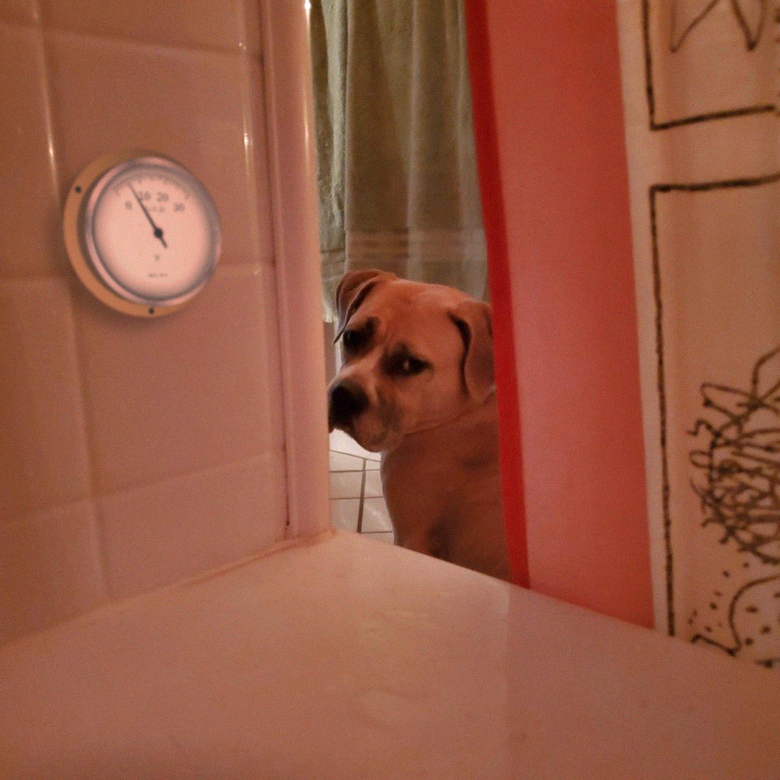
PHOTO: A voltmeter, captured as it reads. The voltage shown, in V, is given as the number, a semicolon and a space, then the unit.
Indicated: 5; V
